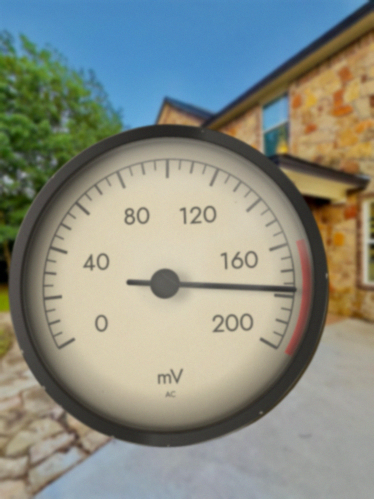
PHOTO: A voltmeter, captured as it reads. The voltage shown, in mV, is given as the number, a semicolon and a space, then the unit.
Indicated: 177.5; mV
